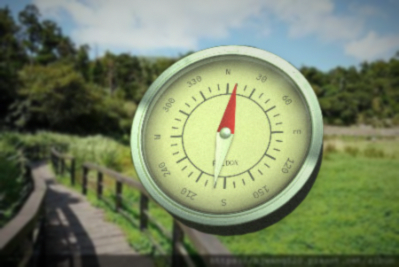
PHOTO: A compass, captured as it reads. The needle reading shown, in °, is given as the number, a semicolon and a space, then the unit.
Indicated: 10; °
